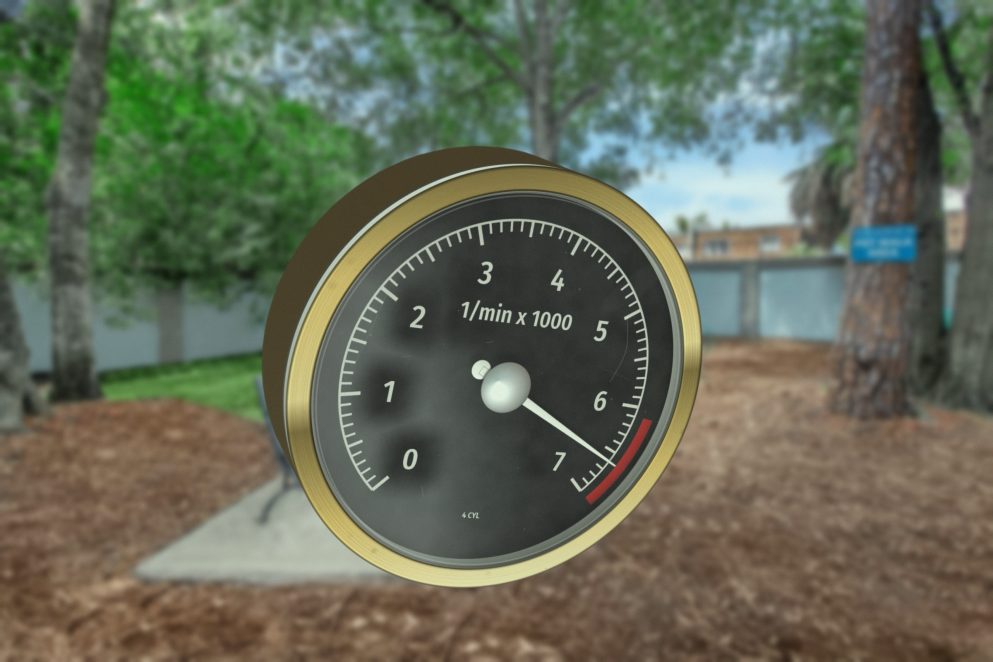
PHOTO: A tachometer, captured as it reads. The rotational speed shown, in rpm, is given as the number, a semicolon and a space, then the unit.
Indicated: 6600; rpm
